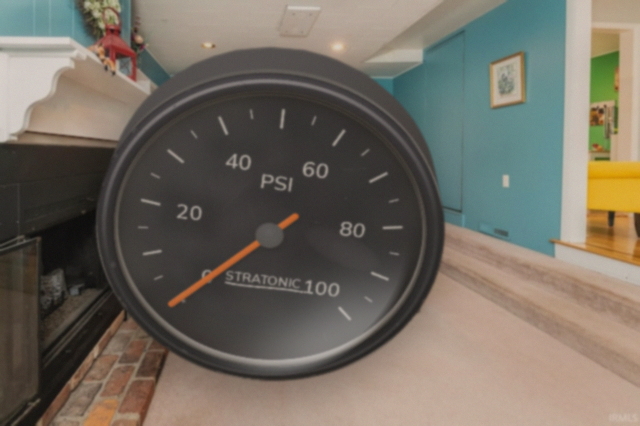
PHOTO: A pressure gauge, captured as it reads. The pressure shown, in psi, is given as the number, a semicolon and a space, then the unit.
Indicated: 0; psi
